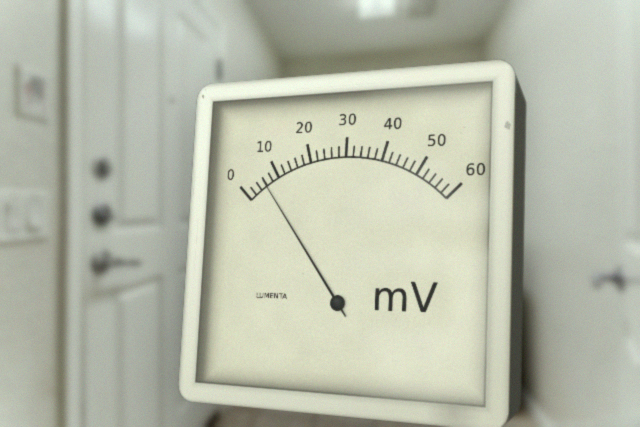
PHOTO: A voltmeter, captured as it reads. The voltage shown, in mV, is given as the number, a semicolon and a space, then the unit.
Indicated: 6; mV
